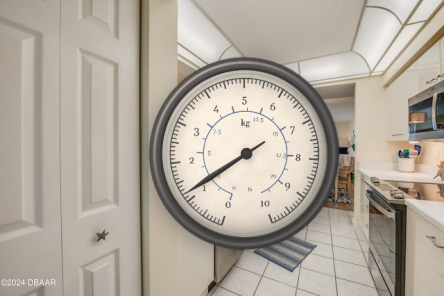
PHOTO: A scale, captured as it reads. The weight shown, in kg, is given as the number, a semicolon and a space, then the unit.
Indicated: 1.2; kg
